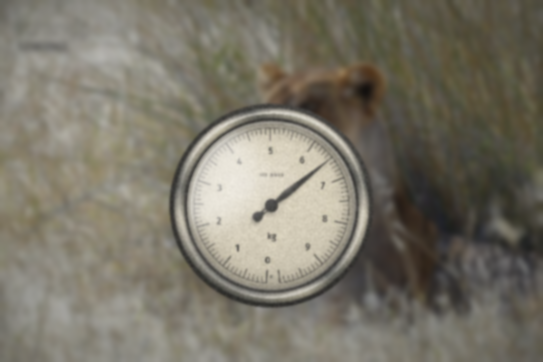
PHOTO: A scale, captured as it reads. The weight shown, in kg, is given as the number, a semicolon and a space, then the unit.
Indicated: 6.5; kg
